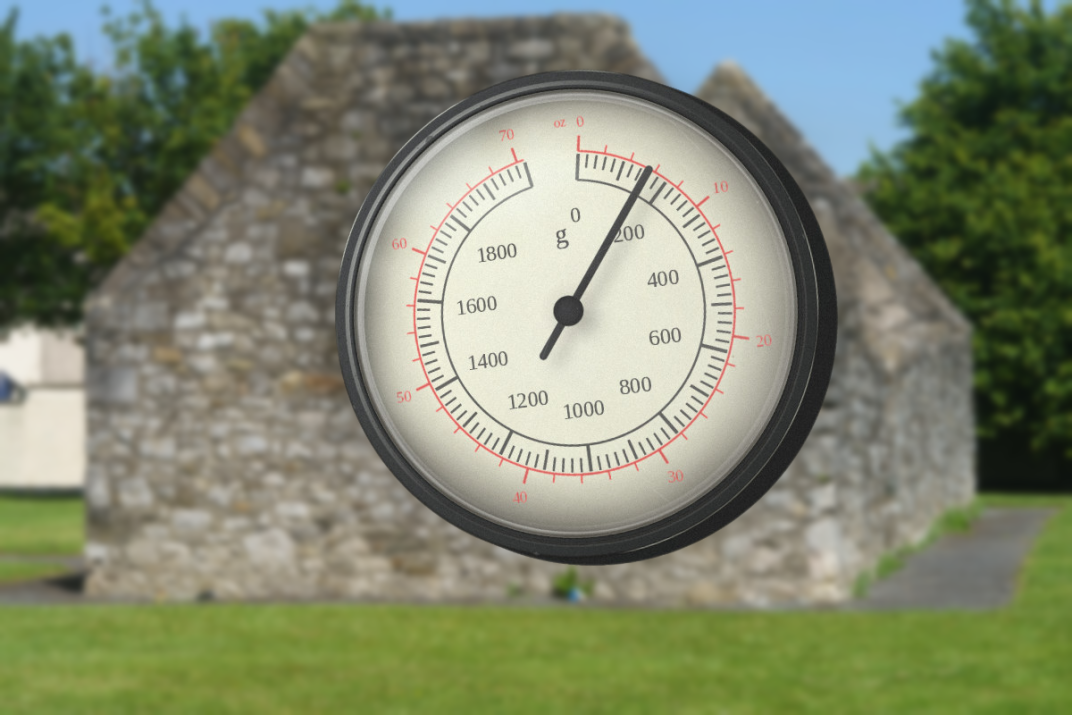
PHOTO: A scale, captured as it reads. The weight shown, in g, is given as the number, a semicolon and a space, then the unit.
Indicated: 160; g
